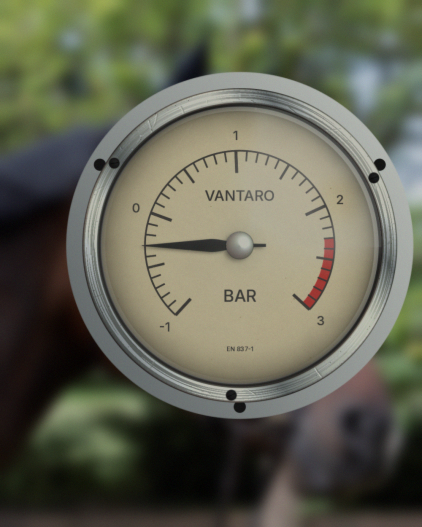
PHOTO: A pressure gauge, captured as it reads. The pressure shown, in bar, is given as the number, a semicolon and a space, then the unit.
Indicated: -0.3; bar
